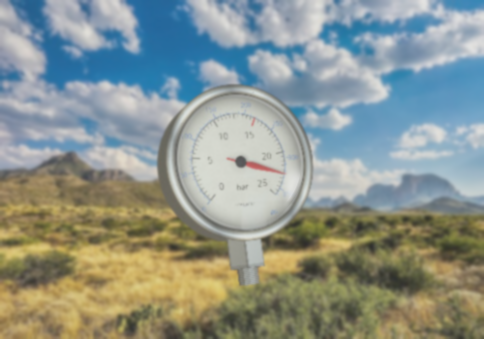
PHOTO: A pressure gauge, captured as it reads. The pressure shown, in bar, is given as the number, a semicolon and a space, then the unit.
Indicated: 22.5; bar
